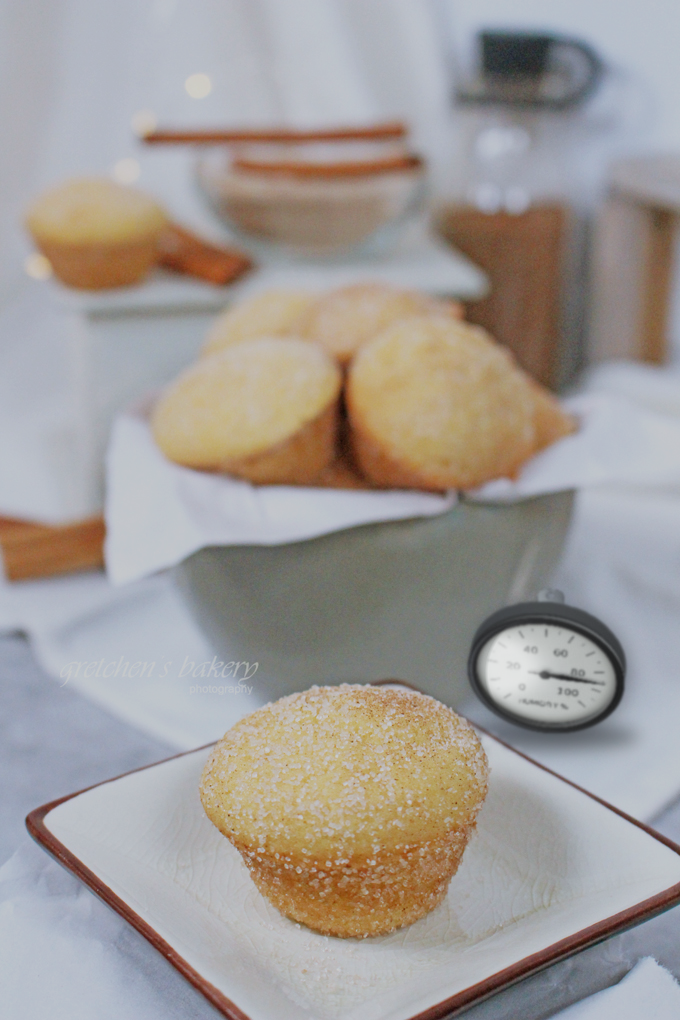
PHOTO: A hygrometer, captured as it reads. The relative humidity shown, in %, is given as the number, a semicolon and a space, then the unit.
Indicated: 85; %
